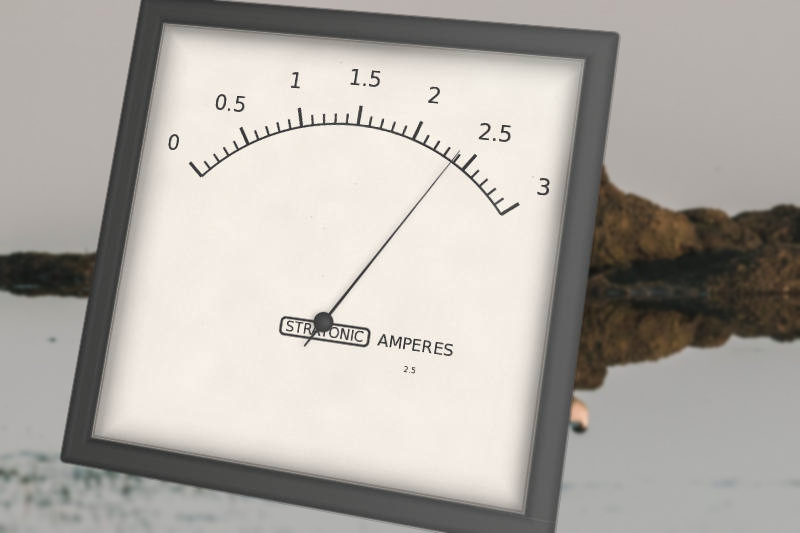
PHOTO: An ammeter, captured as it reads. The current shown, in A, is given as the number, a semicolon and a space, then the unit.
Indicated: 2.4; A
